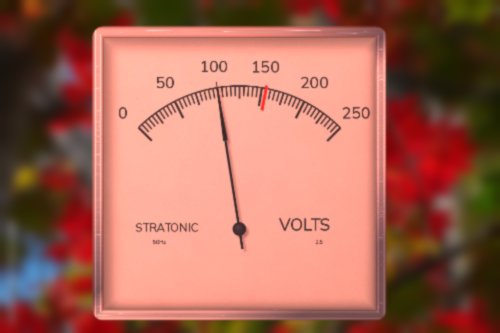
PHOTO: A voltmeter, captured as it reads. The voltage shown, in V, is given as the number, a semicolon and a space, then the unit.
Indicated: 100; V
